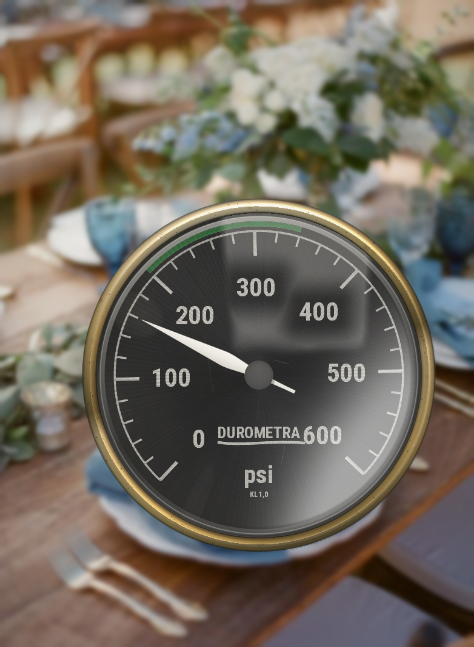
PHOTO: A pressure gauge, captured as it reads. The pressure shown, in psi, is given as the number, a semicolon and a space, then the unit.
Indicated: 160; psi
